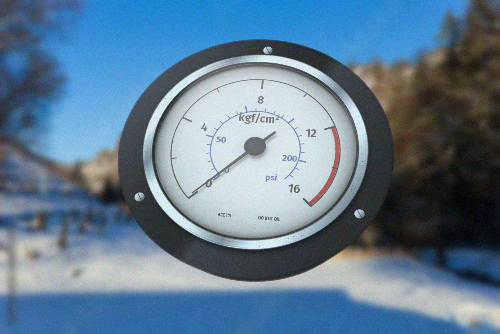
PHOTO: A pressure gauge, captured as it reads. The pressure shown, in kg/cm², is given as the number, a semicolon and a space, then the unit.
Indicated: 0; kg/cm²
